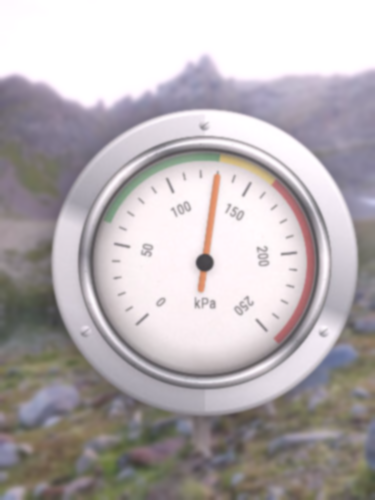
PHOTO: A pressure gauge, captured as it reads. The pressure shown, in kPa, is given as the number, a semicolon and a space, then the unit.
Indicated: 130; kPa
